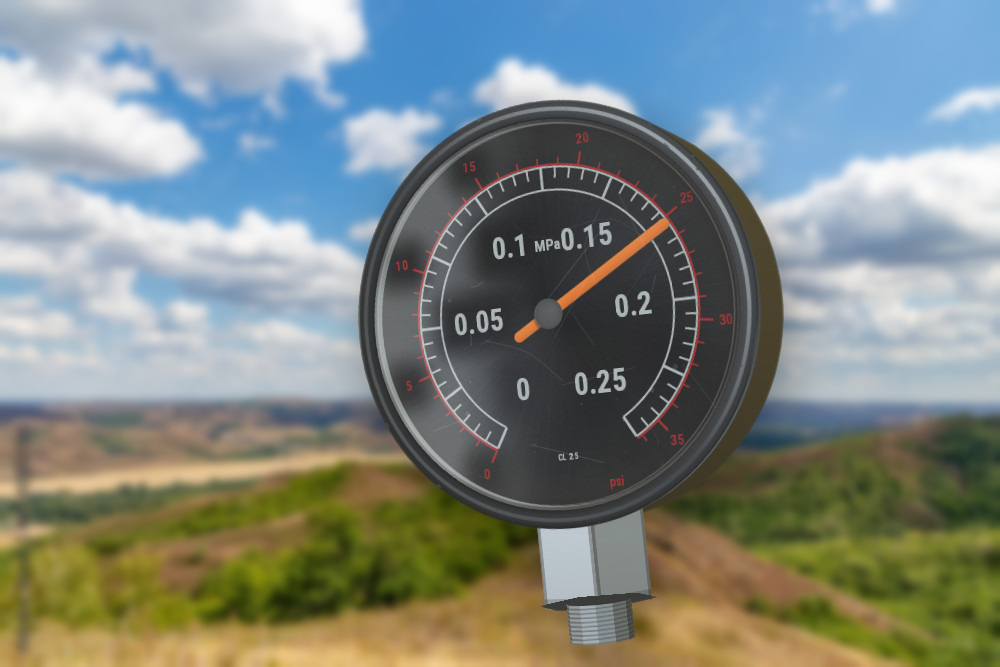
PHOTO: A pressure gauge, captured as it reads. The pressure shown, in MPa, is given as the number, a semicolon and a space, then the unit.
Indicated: 0.175; MPa
